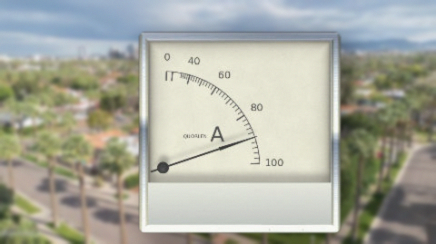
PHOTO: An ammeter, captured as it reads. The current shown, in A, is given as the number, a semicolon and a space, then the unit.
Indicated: 90; A
